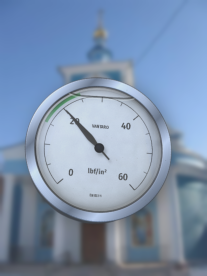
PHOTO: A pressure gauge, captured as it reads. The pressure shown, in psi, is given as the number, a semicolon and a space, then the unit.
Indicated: 20; psi
